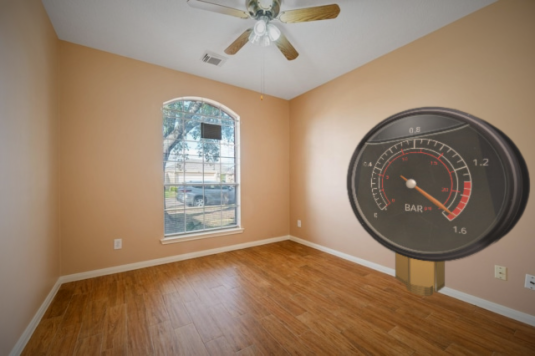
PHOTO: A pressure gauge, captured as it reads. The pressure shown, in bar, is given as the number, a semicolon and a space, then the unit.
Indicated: 1.55; bar
